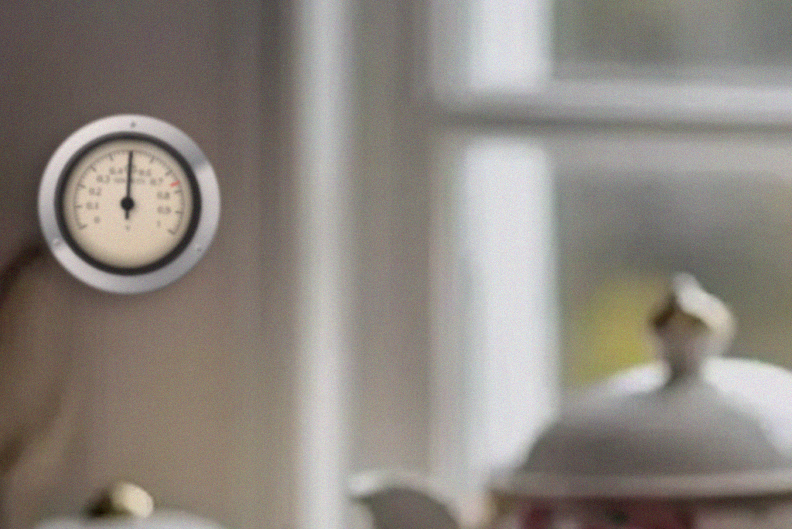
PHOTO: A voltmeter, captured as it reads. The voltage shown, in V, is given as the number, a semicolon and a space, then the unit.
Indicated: 0.5; V
